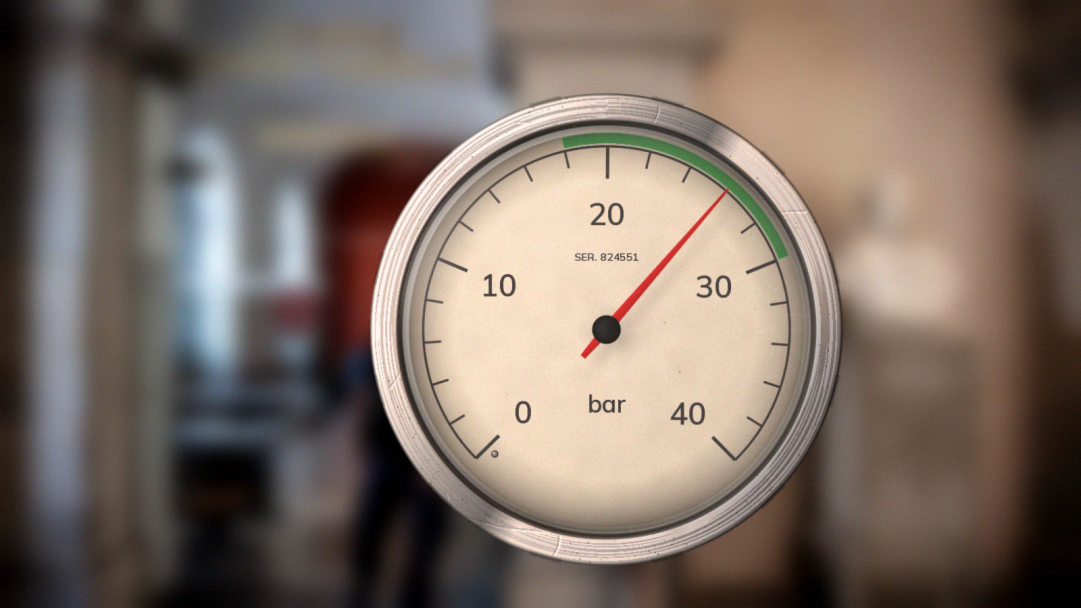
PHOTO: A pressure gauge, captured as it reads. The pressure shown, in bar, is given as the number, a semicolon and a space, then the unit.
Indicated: 26; bar
